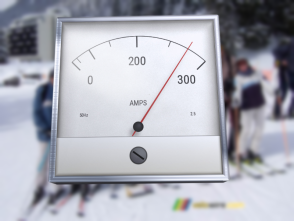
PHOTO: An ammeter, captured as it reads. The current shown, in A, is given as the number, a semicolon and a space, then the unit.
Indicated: 275; A
